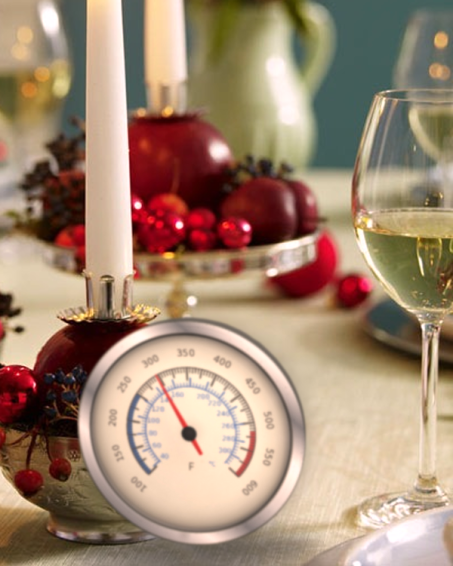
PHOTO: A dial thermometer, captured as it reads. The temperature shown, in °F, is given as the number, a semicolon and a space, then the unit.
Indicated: 300; °F
